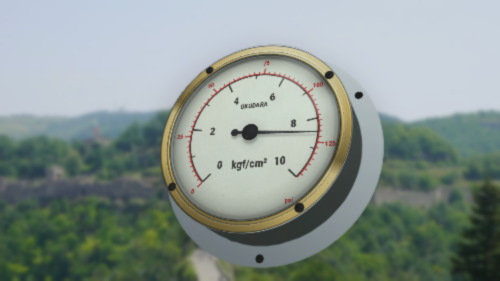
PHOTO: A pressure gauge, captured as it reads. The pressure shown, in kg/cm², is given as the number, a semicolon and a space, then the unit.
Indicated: 8.5; kg/cm²
